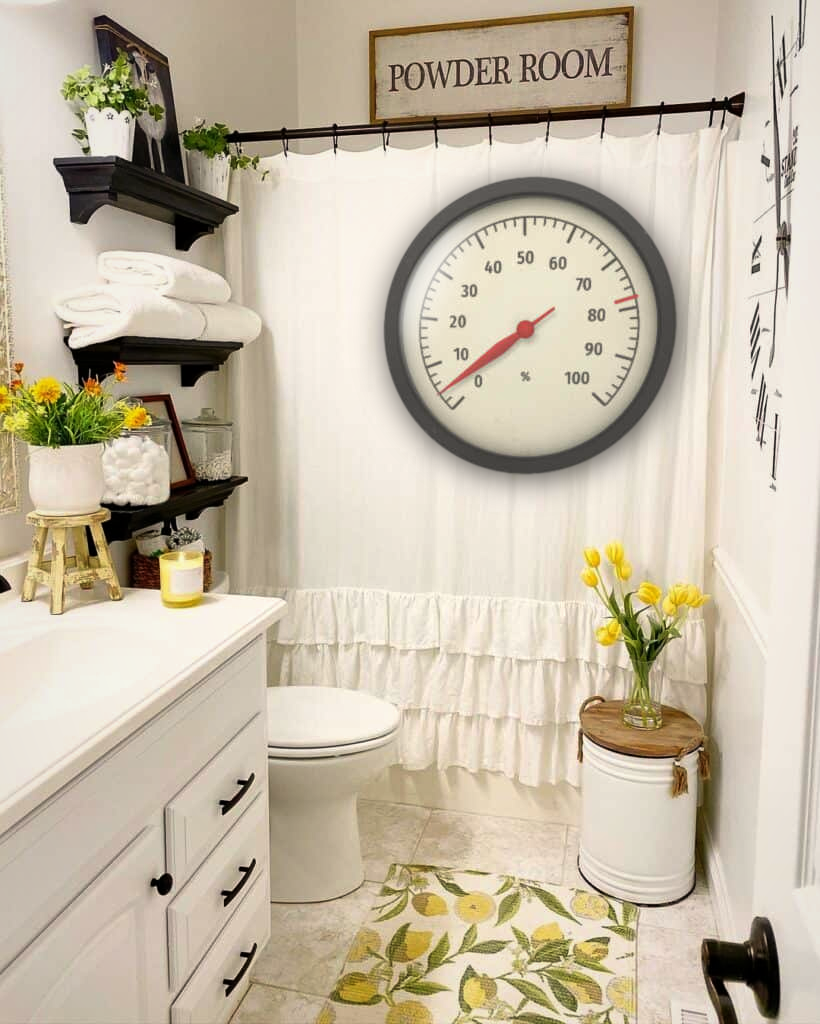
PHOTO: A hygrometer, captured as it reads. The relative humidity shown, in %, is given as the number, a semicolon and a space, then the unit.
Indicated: 4; %
